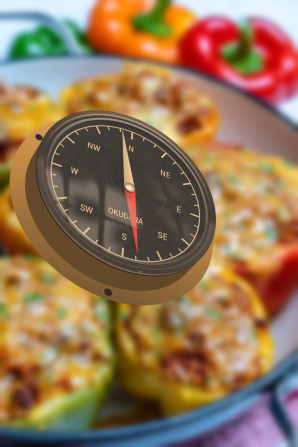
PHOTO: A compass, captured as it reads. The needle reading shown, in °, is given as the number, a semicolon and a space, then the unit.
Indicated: 170; °
